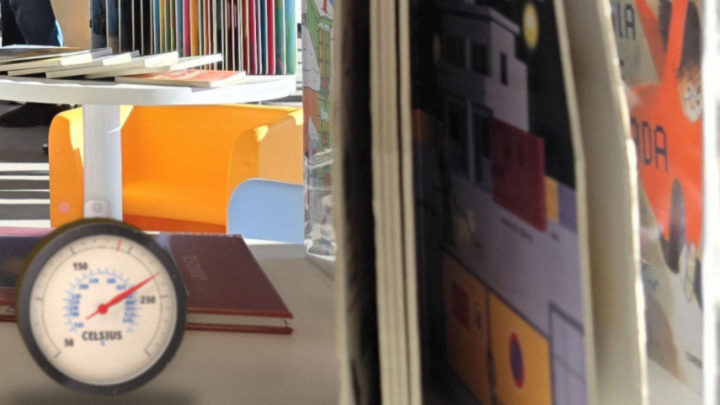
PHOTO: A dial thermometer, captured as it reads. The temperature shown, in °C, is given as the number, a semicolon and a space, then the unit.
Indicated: 230; °C
